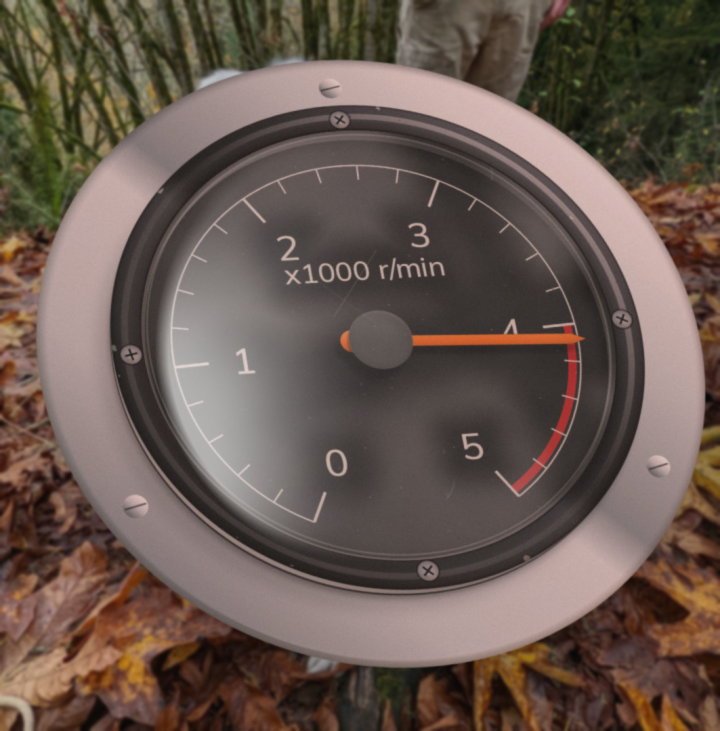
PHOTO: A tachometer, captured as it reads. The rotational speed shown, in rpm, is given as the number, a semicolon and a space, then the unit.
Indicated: 4100; rpm
